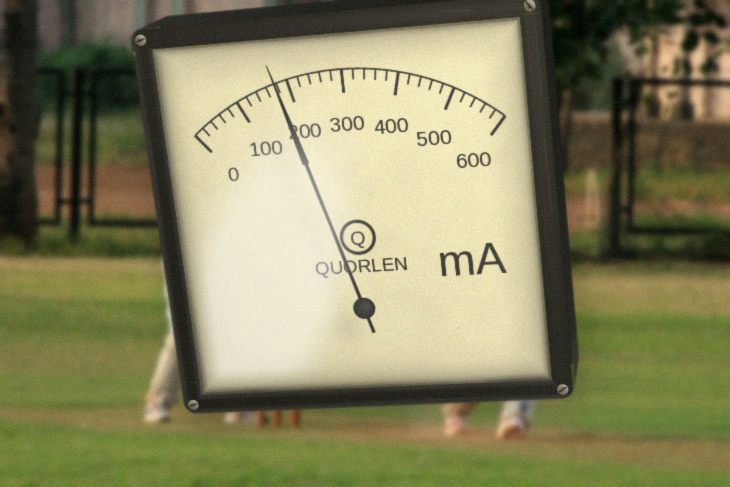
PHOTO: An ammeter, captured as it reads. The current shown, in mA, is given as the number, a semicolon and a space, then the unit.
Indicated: 180; mA
